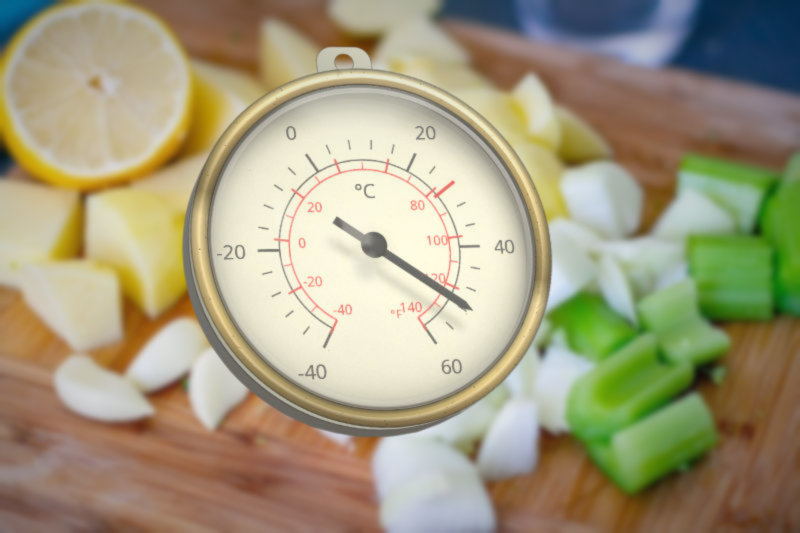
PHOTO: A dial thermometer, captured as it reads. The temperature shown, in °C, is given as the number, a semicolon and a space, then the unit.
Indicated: 52; °C
